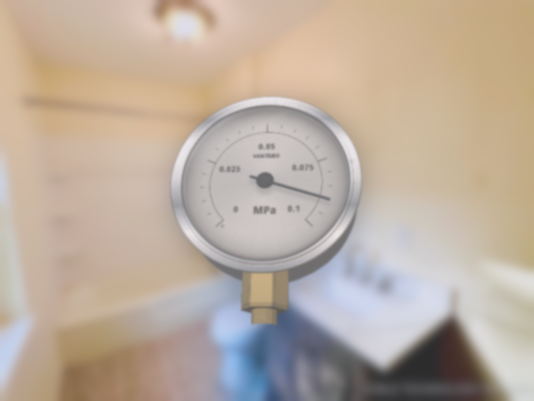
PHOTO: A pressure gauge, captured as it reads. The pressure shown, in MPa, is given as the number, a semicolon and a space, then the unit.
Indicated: 0.09; MPa
